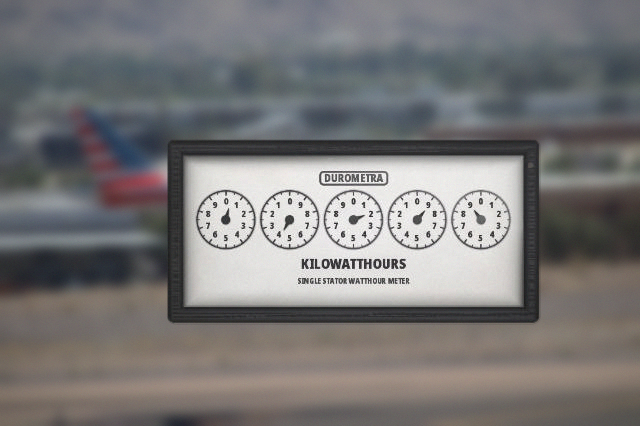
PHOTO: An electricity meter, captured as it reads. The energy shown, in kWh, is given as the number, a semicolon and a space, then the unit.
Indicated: 4189; kWh
